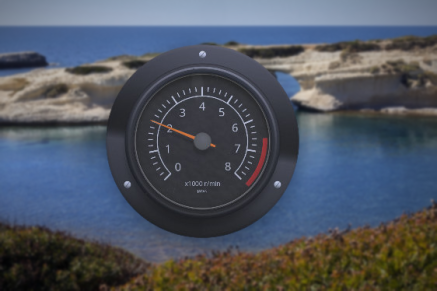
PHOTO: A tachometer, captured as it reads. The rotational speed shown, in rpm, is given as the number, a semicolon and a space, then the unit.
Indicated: 2000; rpm
